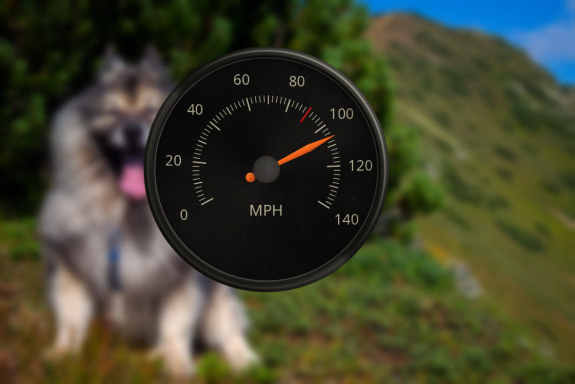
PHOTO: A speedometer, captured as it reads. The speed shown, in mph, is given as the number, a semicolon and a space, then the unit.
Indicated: 106; mph
